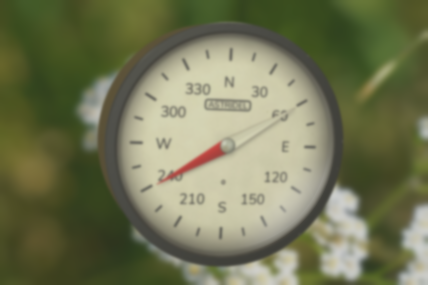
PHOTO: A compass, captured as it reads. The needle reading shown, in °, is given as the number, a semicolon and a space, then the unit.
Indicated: 240; °
